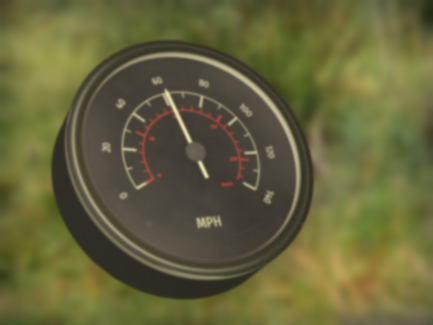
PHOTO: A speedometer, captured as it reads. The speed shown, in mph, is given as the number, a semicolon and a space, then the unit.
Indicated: 60; mph
